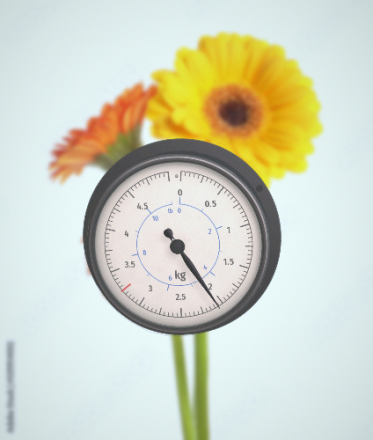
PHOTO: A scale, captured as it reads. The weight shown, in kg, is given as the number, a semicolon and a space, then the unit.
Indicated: 2.05; kg
